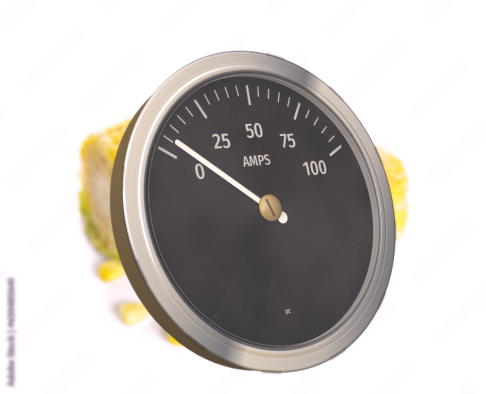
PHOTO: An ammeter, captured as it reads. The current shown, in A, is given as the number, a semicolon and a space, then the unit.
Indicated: 5; A
